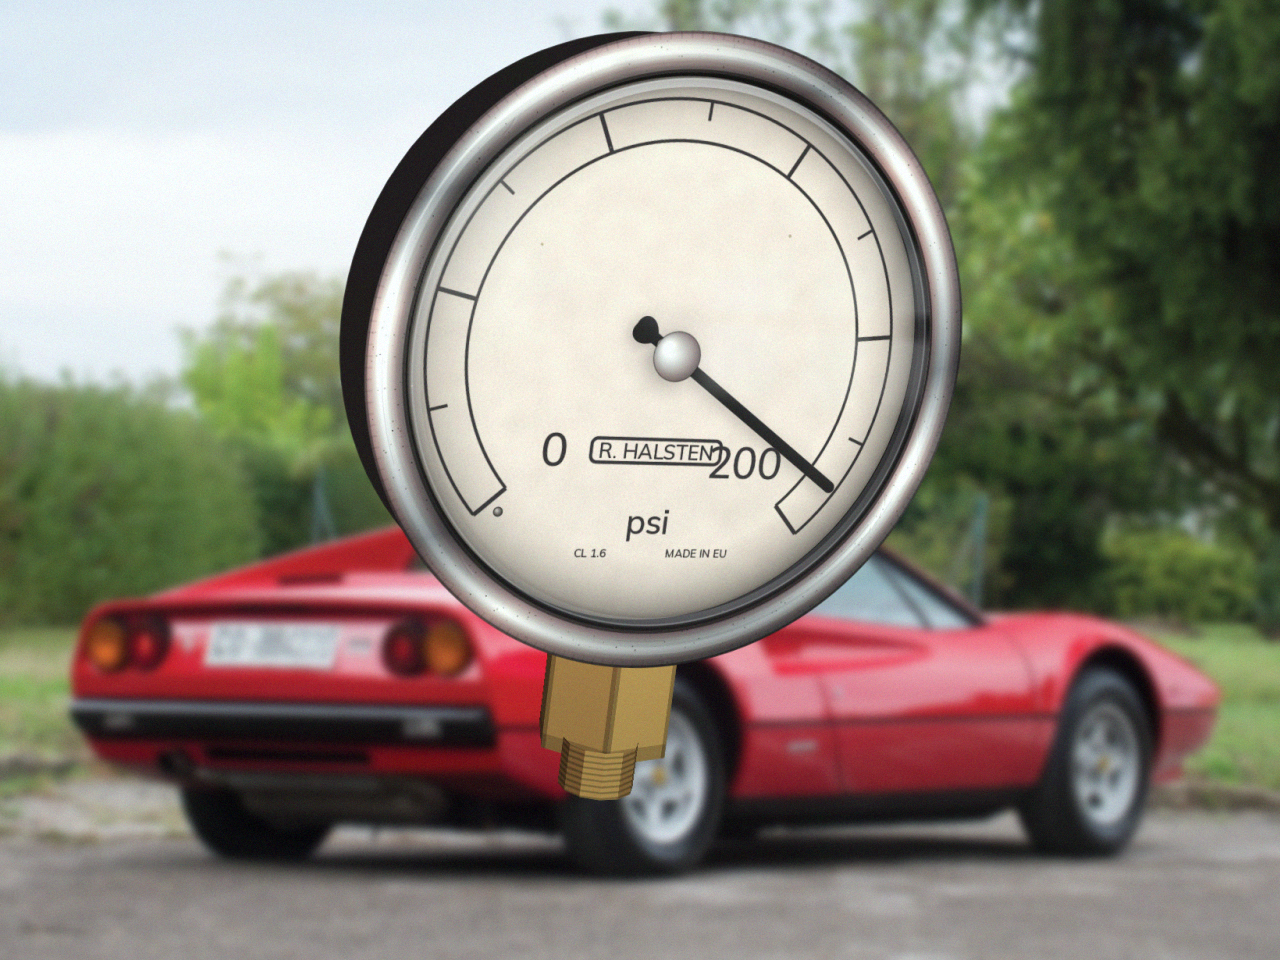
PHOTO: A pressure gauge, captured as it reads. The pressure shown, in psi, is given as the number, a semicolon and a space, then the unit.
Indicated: 190; psi
